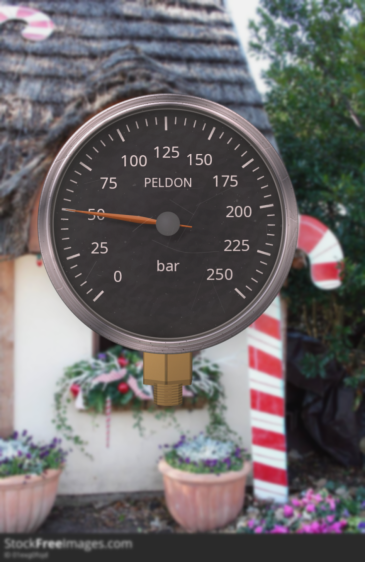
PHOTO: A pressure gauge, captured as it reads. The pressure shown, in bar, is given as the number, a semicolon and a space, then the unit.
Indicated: 50; bar
